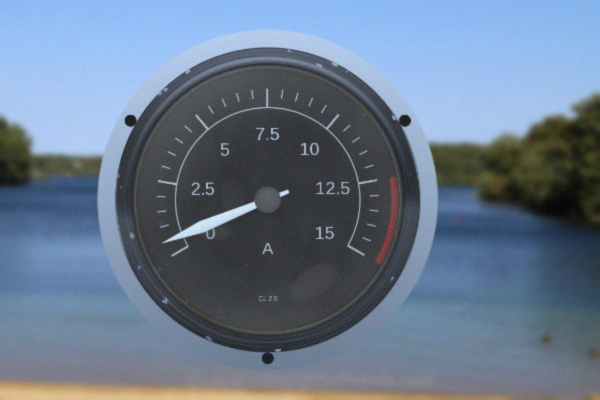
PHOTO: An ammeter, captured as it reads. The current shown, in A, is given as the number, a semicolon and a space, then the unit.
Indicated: 0.5; A
